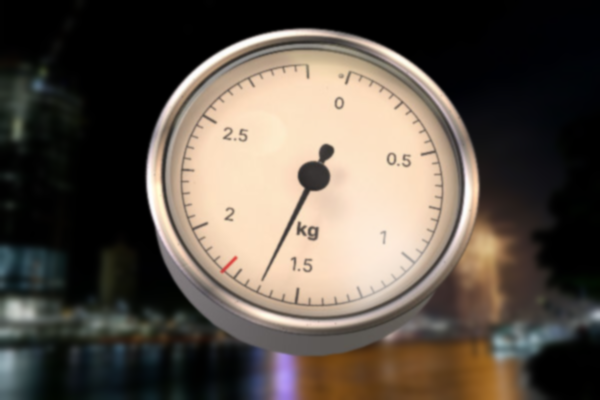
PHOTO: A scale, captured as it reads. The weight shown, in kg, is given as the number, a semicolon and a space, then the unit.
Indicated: 1.65; kg
